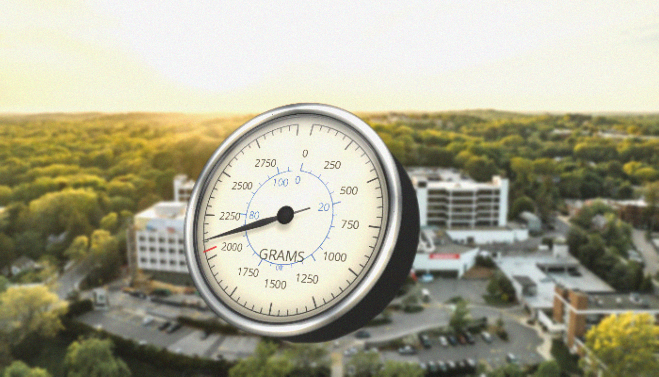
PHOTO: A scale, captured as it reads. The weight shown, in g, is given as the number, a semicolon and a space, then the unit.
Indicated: 2100; g
